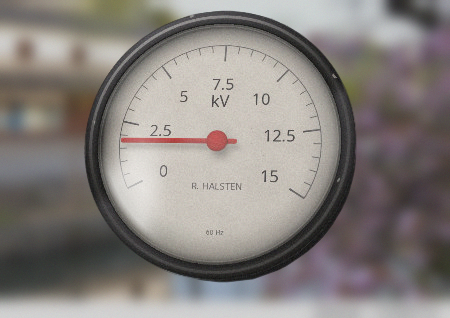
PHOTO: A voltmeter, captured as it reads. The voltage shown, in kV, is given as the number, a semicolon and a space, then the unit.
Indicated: 1.75; kV
